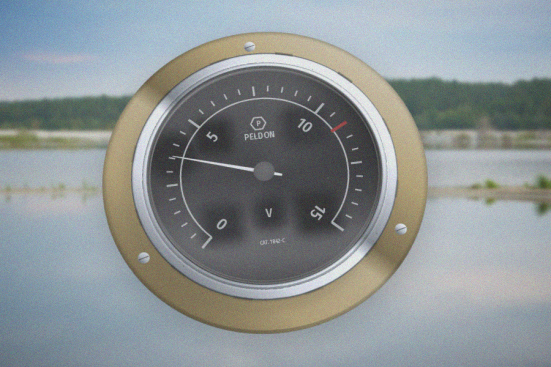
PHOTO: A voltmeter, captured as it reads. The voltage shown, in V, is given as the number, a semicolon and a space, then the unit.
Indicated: 3.5; V
